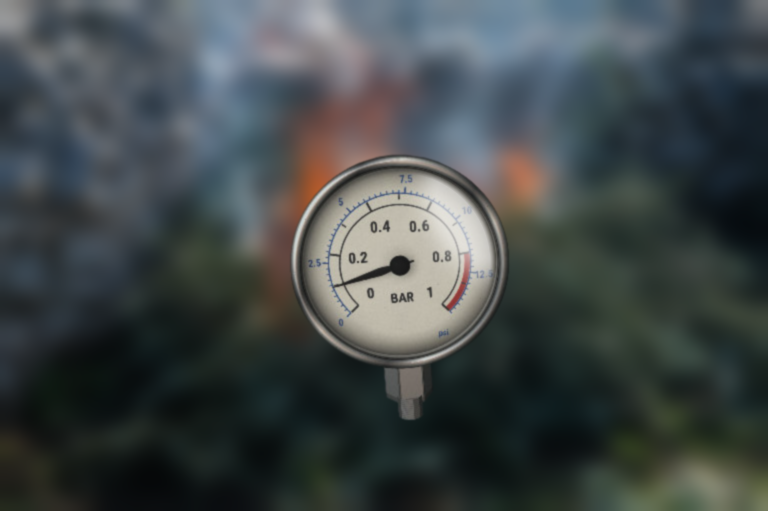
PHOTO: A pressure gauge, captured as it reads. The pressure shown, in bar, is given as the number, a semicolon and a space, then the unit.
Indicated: 0.1; bar
